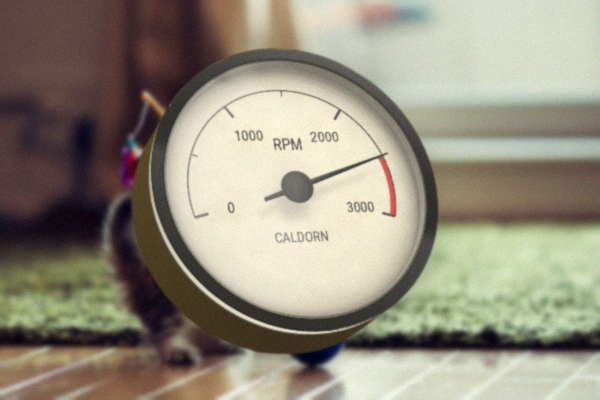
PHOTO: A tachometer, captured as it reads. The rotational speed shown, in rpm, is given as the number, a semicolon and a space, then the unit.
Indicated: 2500; rpm
